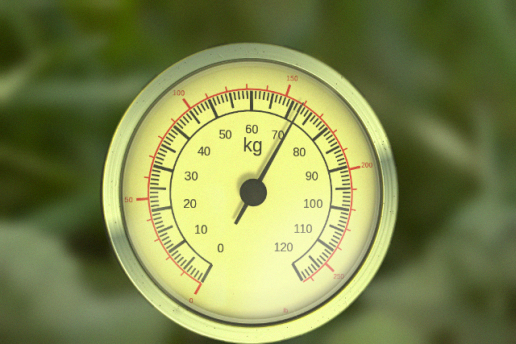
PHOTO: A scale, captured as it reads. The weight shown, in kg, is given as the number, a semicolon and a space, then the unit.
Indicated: 72; kg
